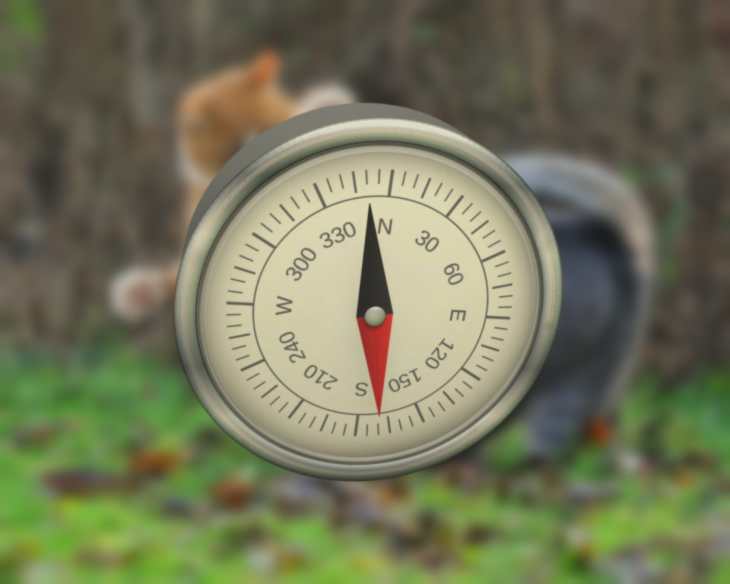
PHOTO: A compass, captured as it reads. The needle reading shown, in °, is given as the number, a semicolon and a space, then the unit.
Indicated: 170; °
